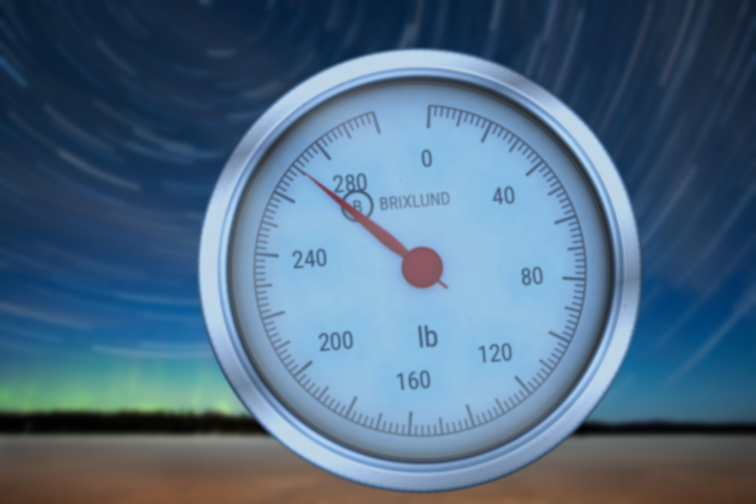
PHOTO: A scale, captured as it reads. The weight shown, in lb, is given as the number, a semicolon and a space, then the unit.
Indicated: 270; lb
